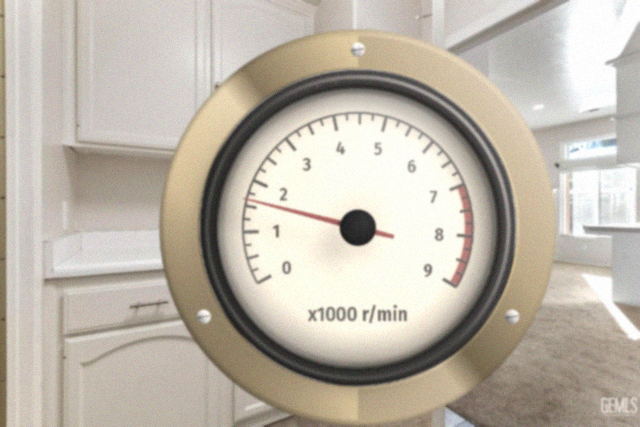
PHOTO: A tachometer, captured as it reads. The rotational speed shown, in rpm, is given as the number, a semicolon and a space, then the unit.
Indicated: 1625; rpm
